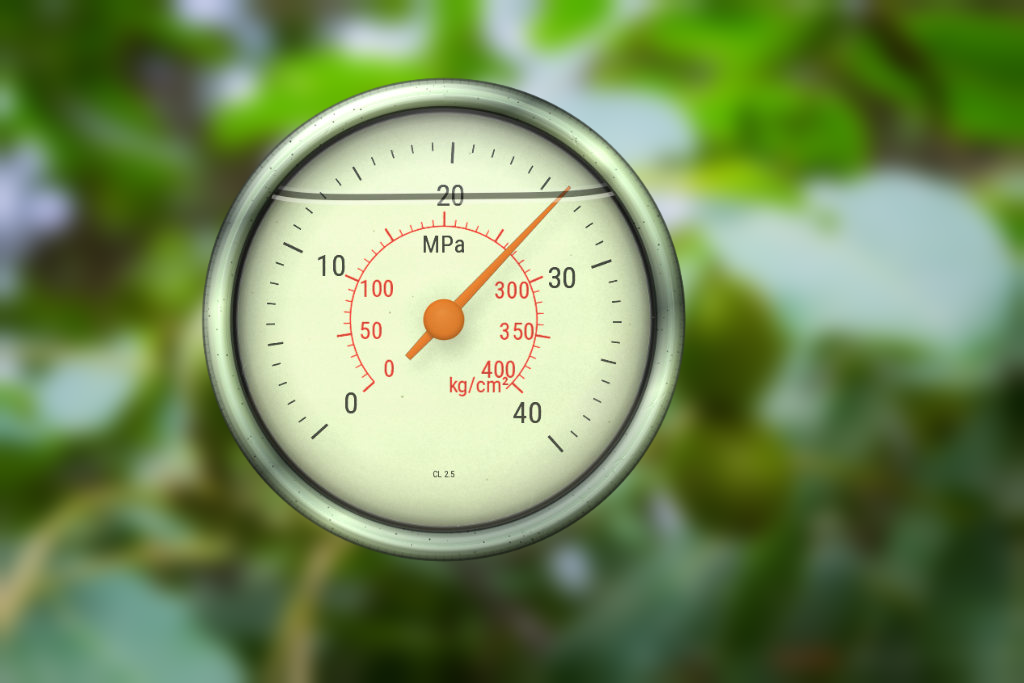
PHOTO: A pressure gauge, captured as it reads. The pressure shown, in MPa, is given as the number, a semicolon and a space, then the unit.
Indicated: 26; MPa
